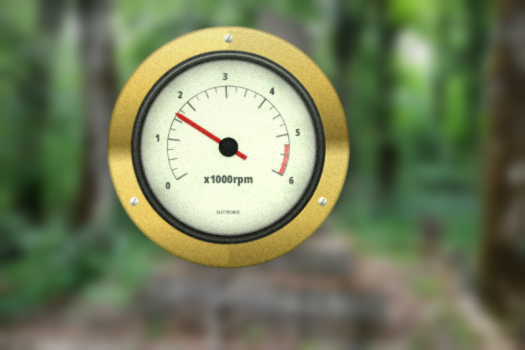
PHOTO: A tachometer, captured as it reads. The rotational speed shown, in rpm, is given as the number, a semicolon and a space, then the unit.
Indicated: 1625; rpm
